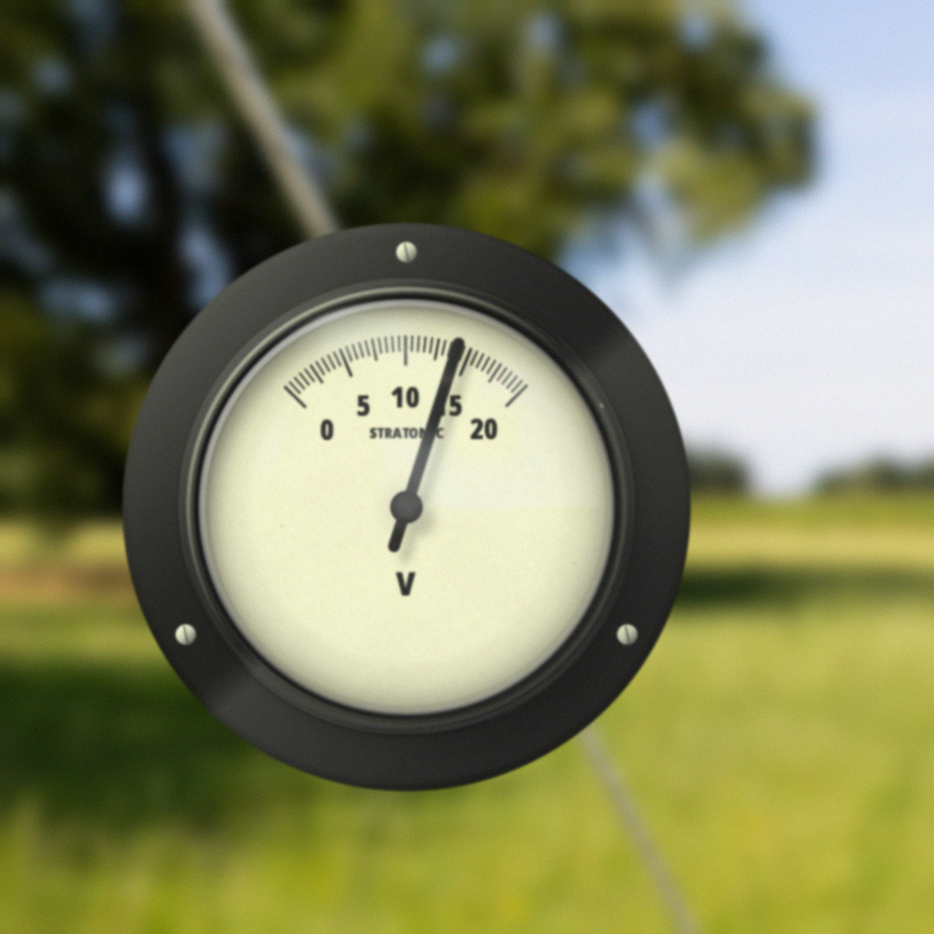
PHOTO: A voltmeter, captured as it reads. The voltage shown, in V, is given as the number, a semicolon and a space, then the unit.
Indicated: 14; V
